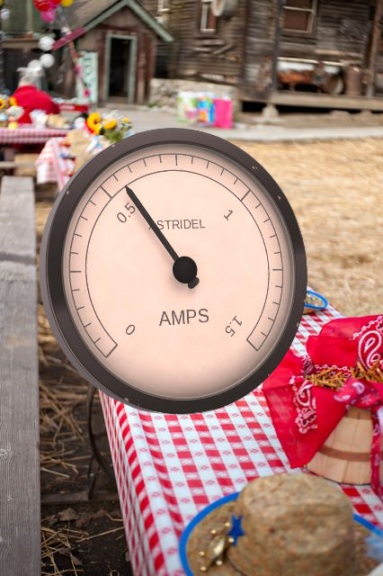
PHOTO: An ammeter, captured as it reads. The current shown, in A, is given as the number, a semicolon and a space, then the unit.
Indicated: 0.55; A
